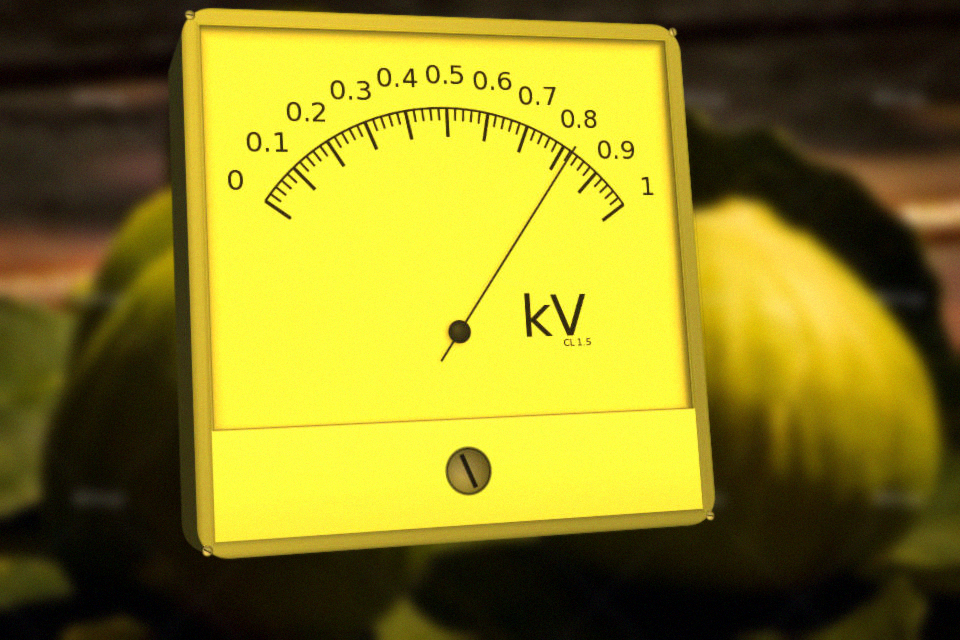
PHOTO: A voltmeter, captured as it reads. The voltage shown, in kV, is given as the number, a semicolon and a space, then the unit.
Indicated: 0.82; kV
